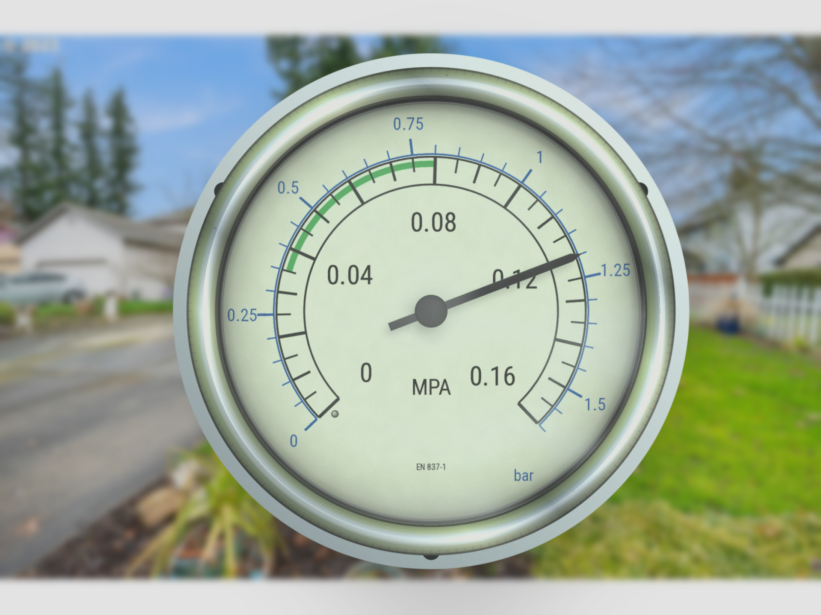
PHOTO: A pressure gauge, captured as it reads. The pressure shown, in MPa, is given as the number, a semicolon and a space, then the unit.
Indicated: 0.12; MPa
